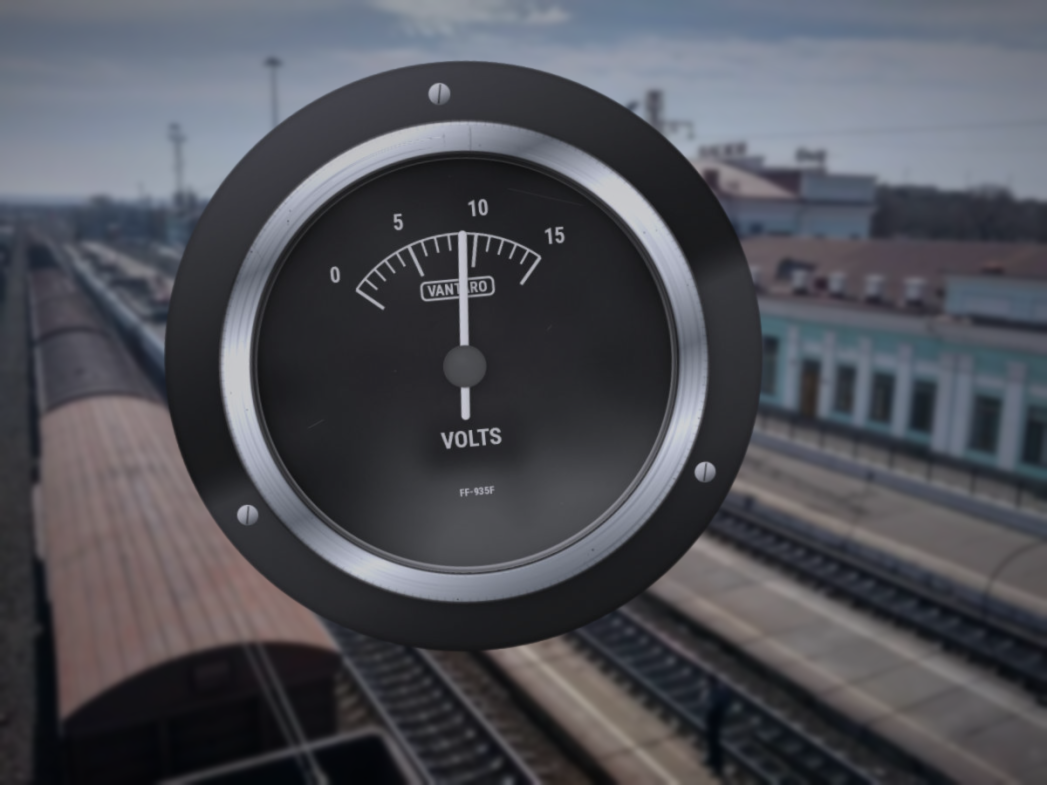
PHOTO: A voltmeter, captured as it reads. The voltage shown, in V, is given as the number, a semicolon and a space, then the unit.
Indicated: 9; V
